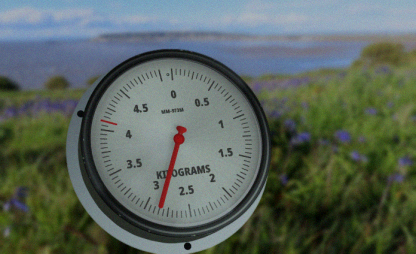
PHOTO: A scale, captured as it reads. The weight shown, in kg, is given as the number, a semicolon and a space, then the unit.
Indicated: 2.85; kg
